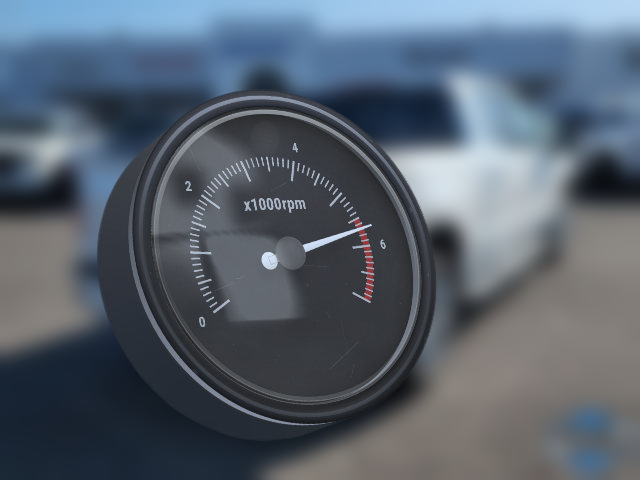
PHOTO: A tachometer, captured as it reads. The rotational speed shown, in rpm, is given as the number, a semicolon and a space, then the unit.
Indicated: 5700; rpm
